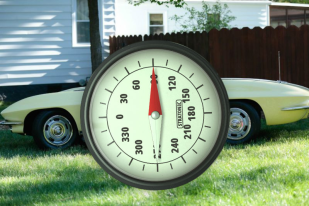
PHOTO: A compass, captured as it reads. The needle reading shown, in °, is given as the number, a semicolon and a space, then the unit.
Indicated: 90; °
